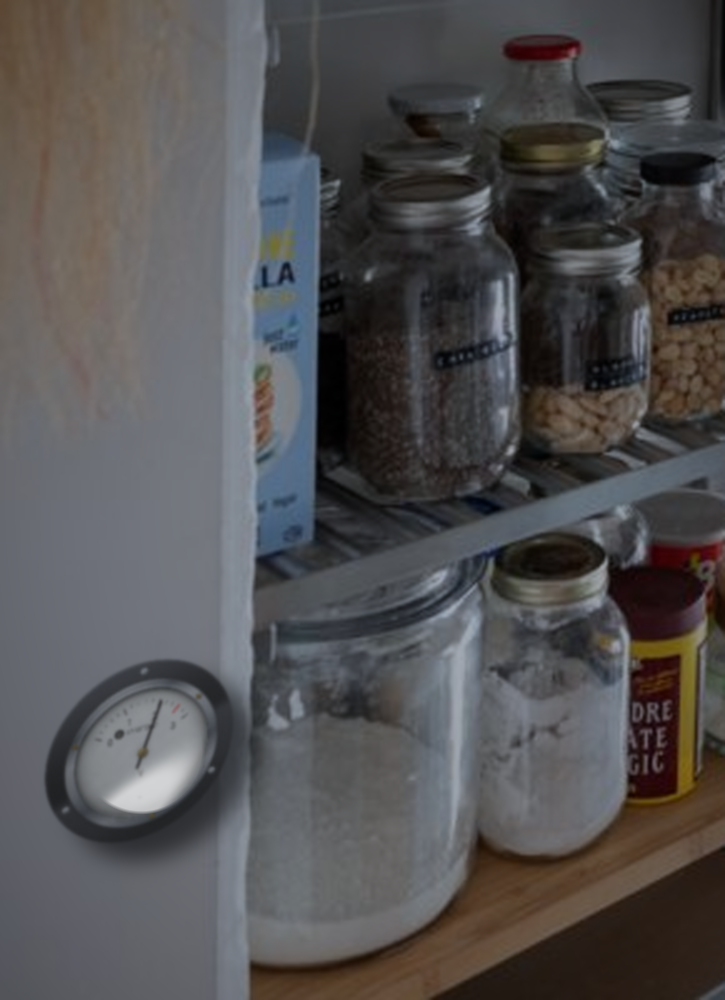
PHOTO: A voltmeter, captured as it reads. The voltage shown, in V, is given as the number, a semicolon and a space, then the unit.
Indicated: 2; V
